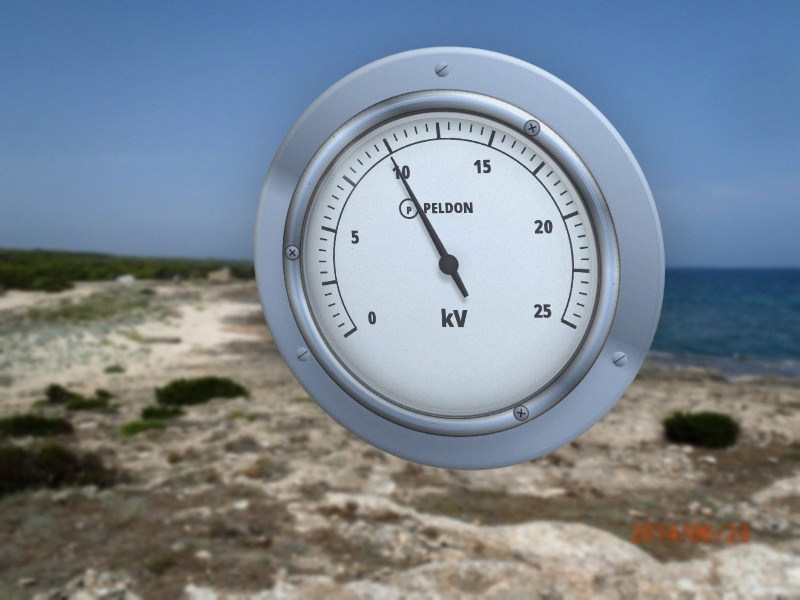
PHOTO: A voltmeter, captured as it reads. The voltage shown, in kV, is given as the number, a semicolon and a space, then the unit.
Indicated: 10; kV
